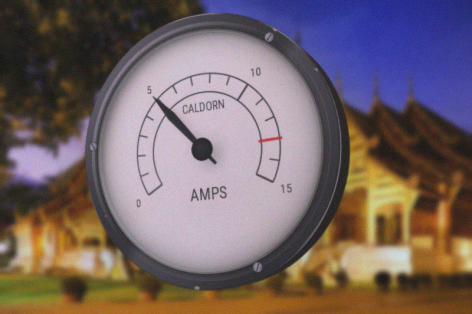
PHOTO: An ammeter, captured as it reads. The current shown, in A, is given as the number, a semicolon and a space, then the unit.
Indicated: 5; A
